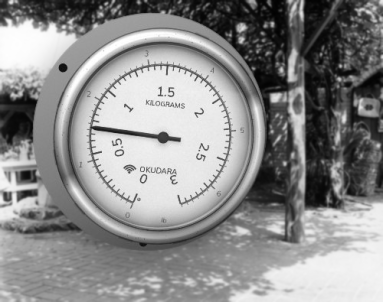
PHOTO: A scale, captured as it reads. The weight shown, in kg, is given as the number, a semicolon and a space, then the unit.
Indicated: 0.7; kg
